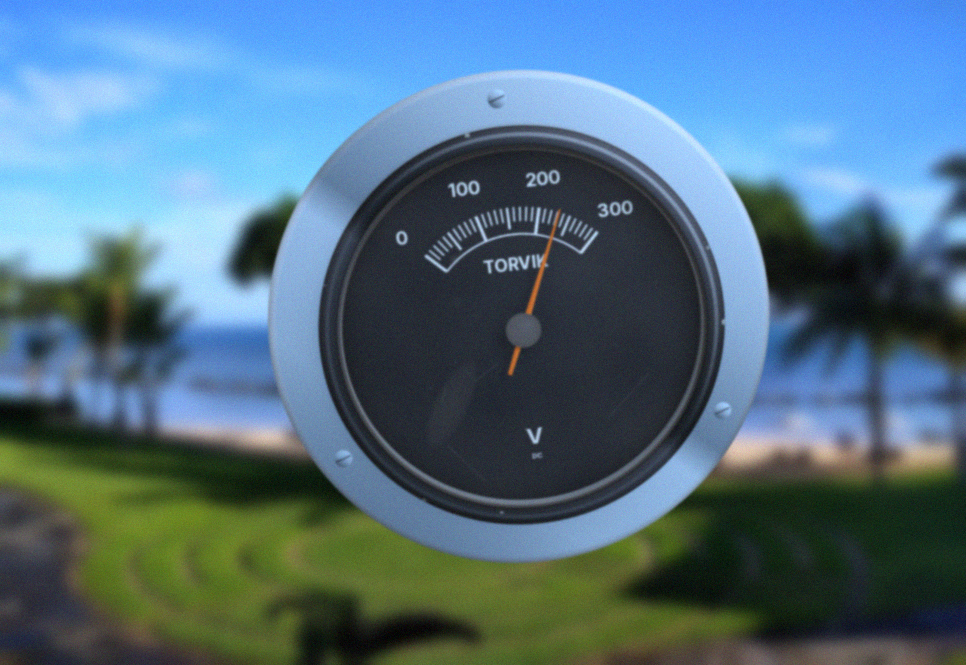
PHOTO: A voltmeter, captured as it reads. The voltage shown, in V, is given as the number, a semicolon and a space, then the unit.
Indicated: 230; V
